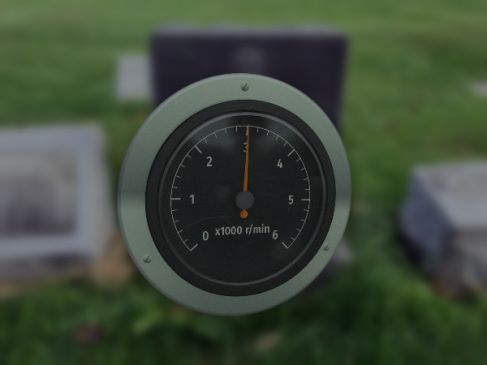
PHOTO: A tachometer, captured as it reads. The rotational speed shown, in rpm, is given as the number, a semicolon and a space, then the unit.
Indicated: 3000; rpm
